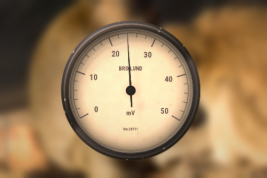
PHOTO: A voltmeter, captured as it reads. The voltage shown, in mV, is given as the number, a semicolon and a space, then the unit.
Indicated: 24; mV
